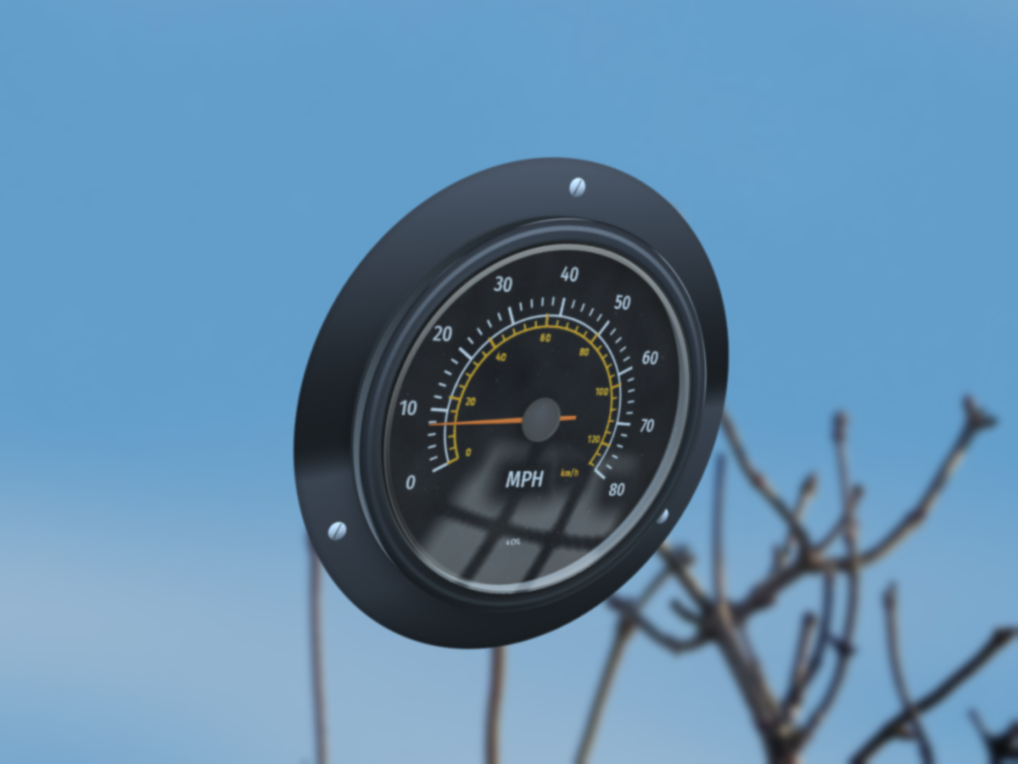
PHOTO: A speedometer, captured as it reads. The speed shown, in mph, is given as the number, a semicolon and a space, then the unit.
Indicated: 8; mph
